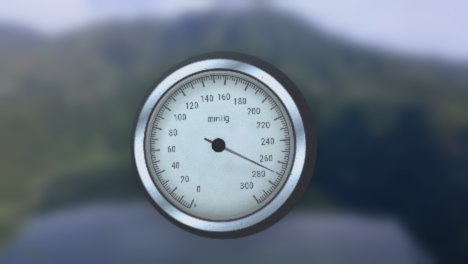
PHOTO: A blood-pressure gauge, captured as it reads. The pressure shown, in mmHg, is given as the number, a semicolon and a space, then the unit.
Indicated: 270; mmHg
